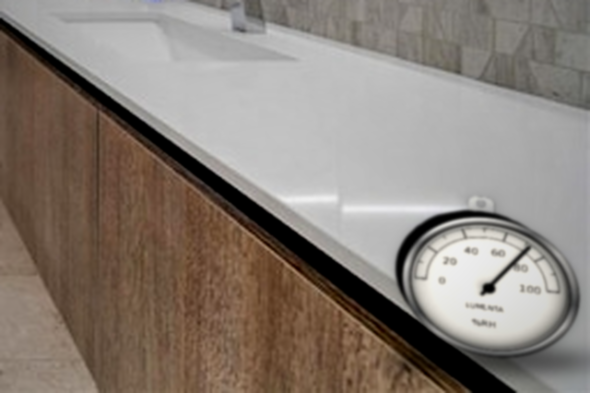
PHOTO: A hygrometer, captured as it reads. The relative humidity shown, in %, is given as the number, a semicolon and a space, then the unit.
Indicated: 70; %
